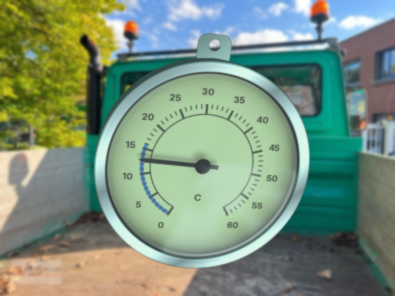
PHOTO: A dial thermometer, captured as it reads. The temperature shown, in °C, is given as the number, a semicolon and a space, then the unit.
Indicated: 13; °C
